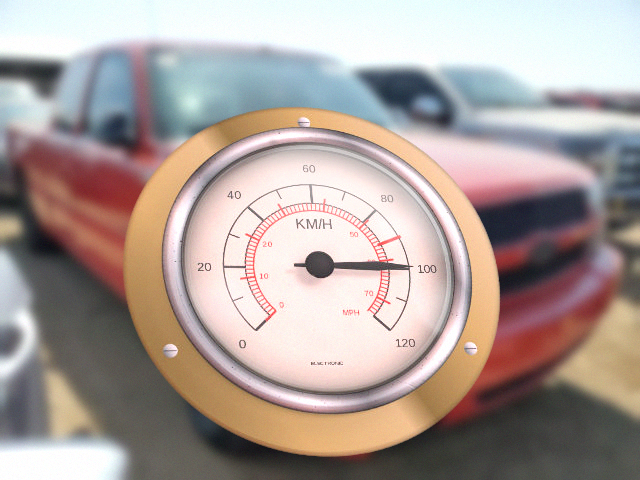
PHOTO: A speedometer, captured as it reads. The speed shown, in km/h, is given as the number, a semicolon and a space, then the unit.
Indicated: 100; km/h
